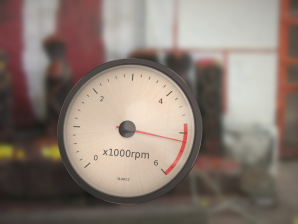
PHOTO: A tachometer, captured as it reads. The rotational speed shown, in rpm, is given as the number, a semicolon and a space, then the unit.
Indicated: 5200; rpm
